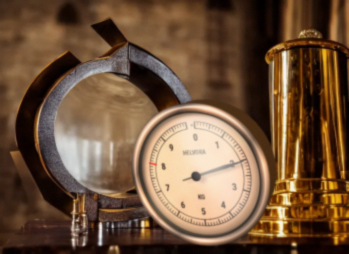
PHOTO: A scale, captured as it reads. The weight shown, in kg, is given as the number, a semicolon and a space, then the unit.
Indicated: 2; kg
